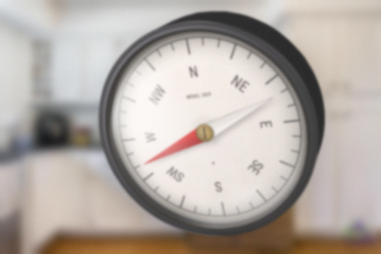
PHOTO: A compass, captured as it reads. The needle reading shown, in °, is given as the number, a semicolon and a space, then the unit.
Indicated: 250; °
